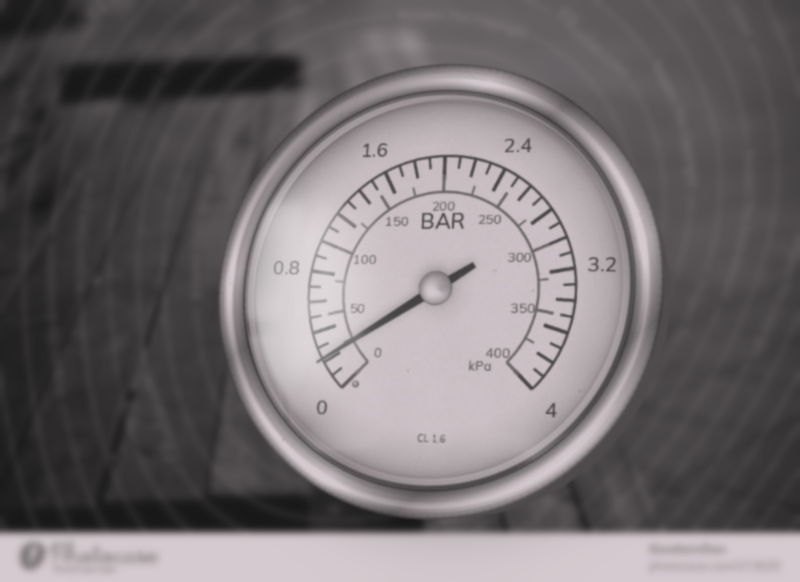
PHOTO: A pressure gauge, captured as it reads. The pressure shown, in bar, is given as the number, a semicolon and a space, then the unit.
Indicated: 0.2; bar
